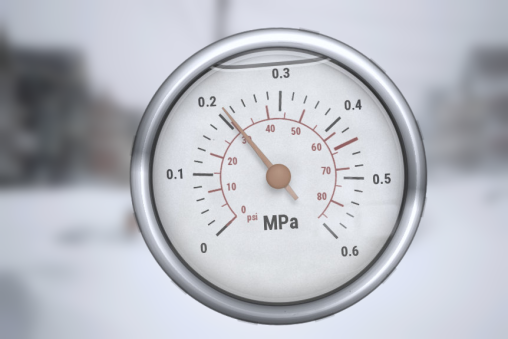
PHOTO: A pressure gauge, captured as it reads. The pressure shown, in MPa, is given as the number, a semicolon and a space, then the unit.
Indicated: 0.21; MPa
